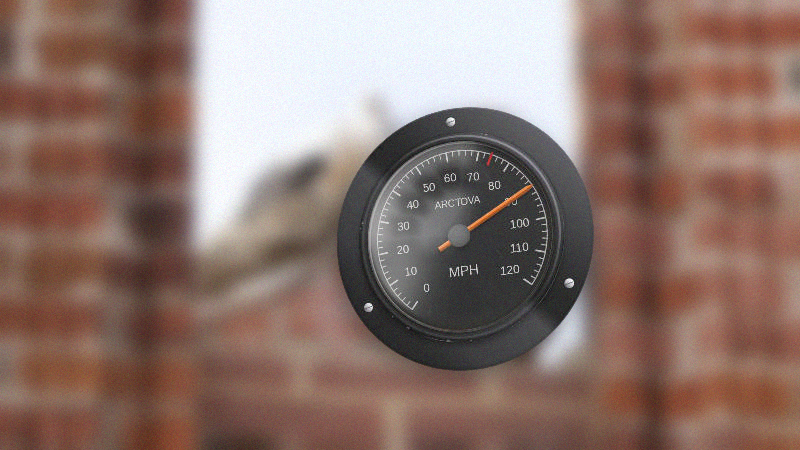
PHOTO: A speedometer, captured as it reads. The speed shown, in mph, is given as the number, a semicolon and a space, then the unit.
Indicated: 90; mph
